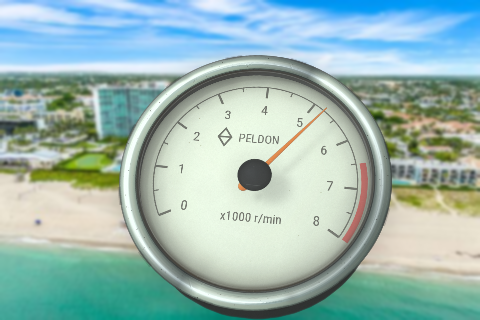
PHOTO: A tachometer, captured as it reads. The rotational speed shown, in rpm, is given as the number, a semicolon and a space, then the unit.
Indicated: 5250; rpm
